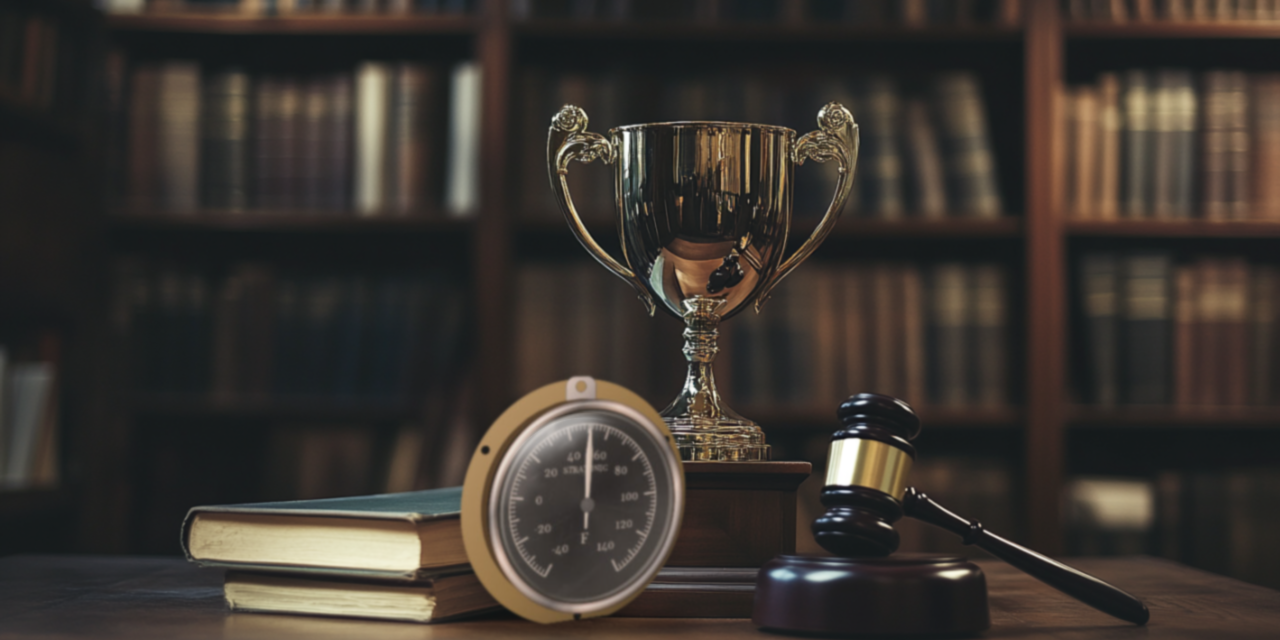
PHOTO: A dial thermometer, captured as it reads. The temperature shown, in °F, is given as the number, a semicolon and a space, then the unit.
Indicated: 50; °F
